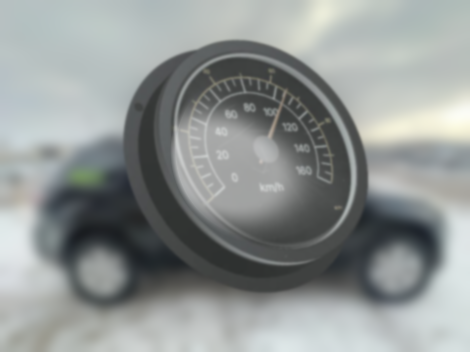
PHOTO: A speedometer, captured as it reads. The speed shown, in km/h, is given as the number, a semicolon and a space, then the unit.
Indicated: 105; km/h
